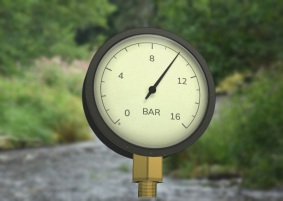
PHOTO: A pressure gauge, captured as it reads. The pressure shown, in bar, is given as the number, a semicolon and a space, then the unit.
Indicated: 10; bar
